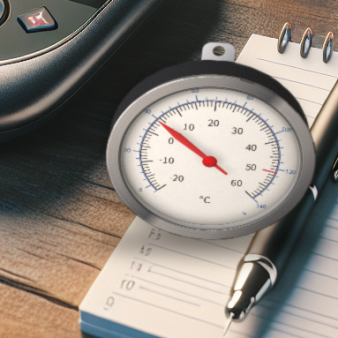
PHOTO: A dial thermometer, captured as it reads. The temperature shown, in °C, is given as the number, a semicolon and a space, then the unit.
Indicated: 5; °C
